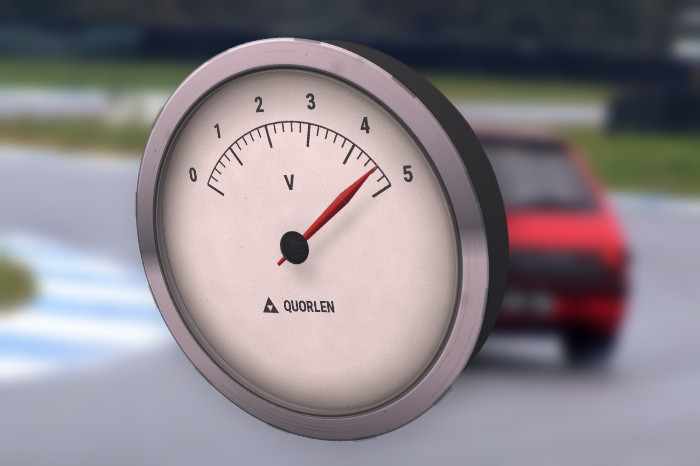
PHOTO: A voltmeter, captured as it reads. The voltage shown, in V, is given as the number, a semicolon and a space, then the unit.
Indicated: 4.6; V
